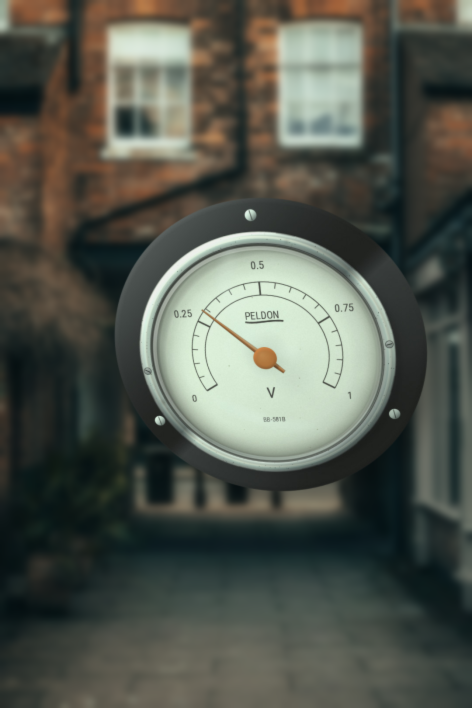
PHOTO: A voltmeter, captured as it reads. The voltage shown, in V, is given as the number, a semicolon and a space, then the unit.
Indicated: 0.3; V
